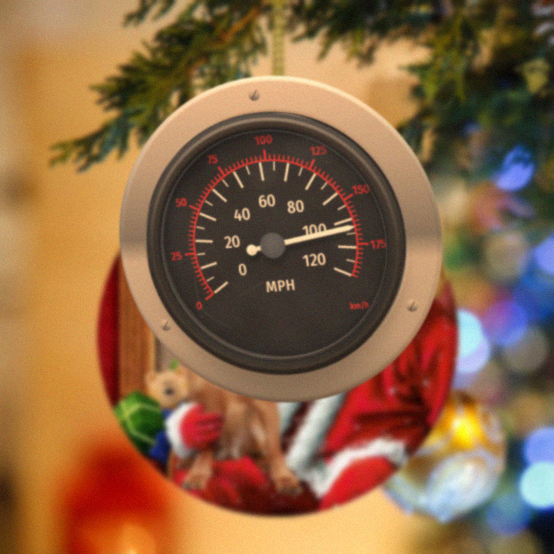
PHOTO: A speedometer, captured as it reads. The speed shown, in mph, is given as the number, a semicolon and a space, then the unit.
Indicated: 102.5; mph
